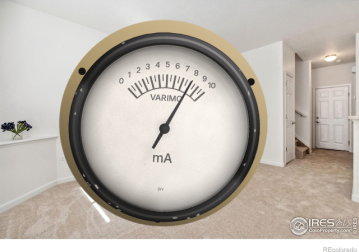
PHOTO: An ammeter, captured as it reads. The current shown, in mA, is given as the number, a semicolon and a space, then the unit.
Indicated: 8; mA
